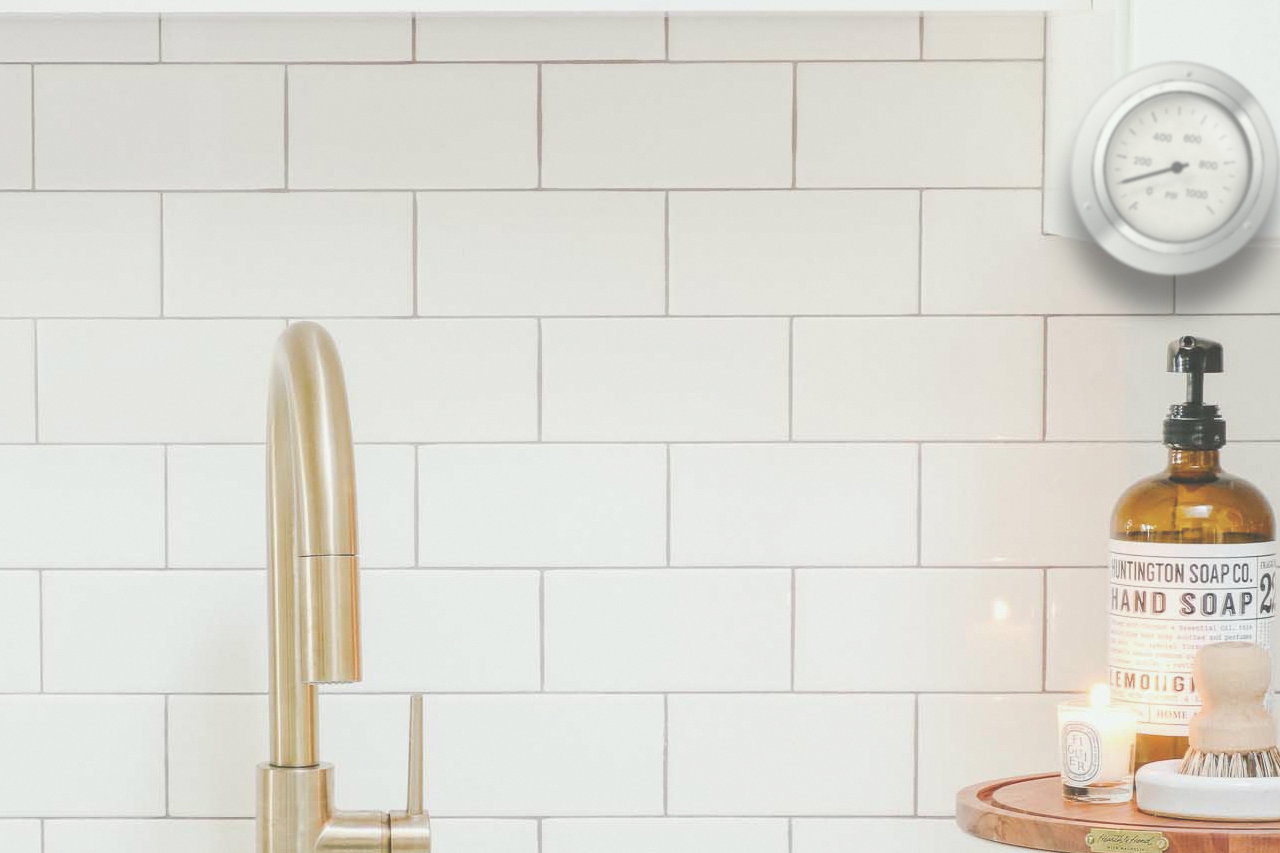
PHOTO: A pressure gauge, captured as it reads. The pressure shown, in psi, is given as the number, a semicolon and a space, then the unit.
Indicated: 100; psi
